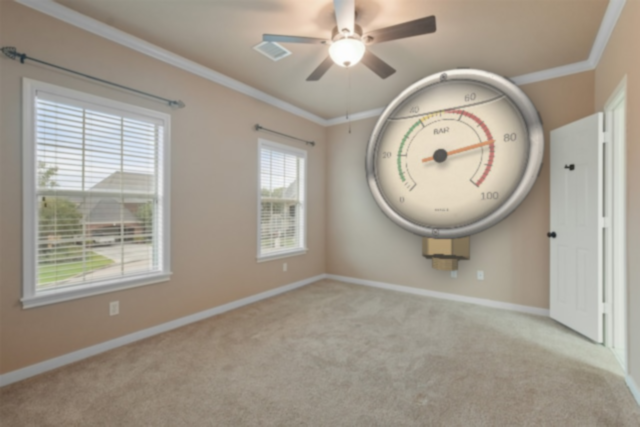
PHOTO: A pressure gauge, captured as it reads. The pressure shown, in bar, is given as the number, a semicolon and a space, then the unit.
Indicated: 80; bar
